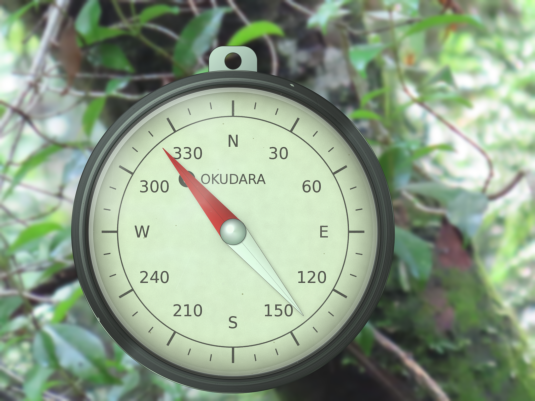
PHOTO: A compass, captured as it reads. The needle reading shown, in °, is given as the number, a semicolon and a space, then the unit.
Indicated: 320; °
